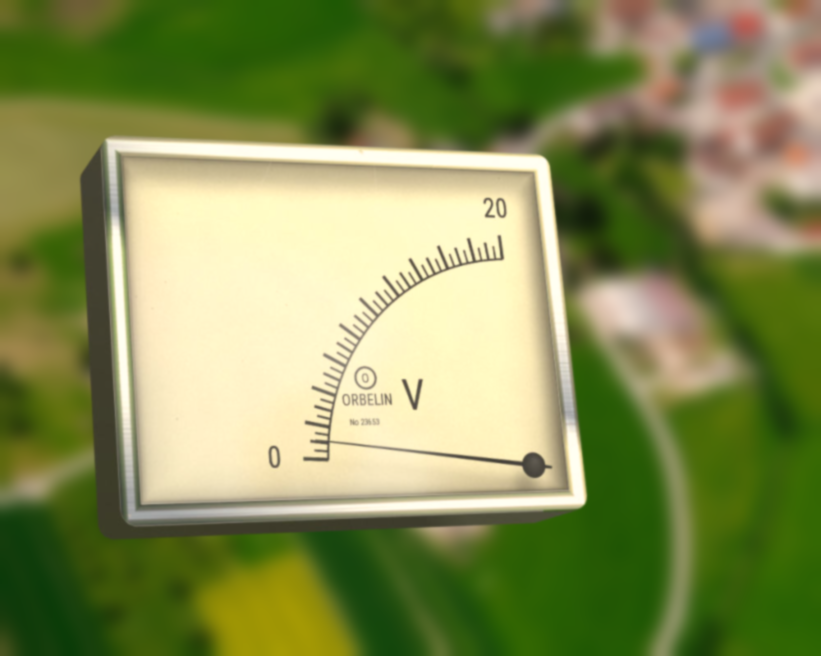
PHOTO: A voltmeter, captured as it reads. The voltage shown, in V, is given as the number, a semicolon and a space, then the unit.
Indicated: 1; V
